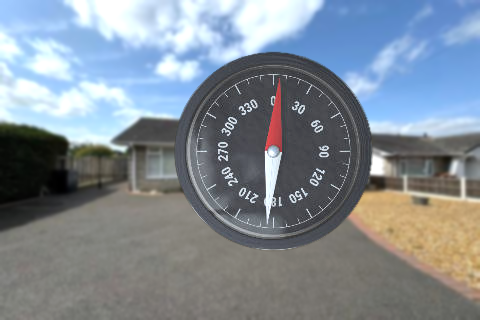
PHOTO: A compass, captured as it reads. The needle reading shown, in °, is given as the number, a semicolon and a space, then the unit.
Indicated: 5; °
